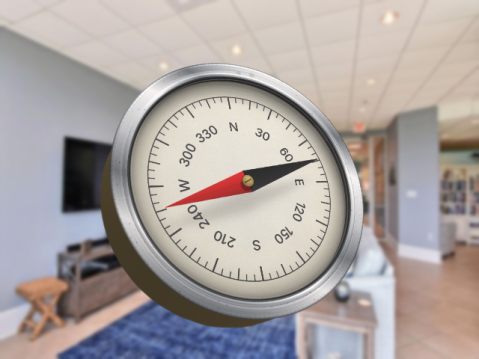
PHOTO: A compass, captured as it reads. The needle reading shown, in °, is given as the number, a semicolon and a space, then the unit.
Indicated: 255; °
